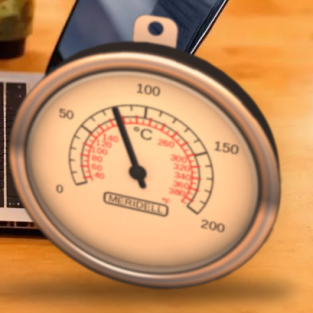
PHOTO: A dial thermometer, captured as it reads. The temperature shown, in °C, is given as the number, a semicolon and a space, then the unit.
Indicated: 80; °C
